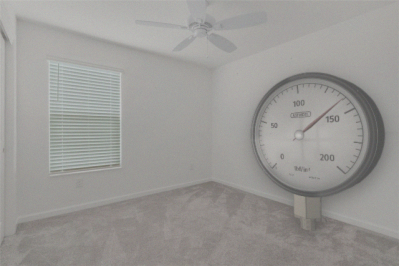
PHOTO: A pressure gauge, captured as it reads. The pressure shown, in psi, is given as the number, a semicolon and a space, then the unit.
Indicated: 140; psi
